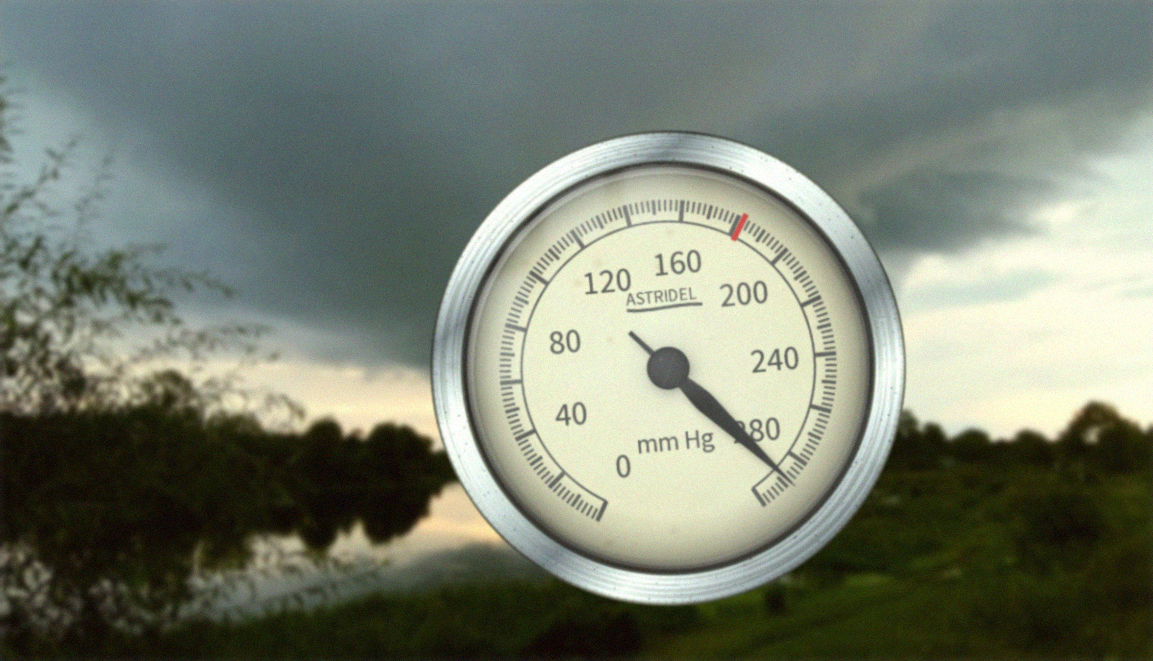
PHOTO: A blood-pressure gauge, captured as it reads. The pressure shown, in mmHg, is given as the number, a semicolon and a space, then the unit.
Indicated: 288; mmHg
